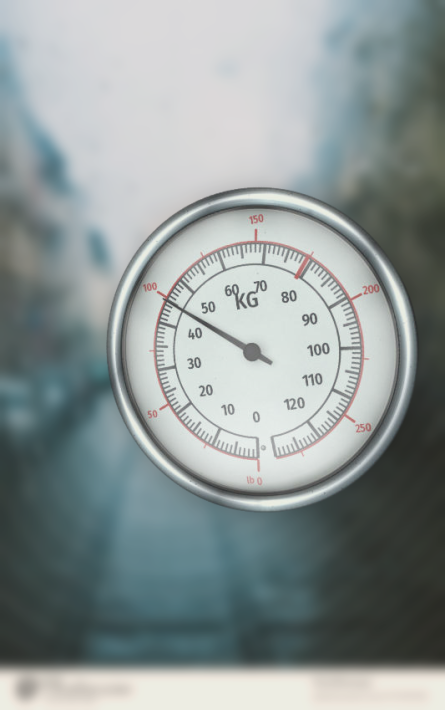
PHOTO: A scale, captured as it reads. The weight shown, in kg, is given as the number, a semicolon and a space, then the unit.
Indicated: 45; kg
